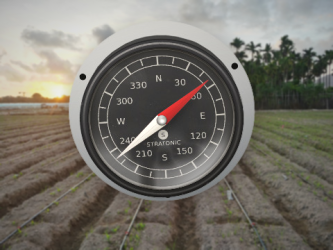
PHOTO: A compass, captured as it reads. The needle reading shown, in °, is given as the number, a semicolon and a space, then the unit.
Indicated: 52.5; °
